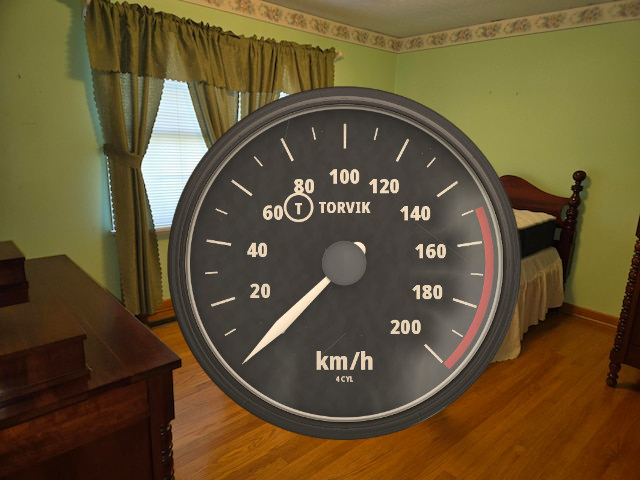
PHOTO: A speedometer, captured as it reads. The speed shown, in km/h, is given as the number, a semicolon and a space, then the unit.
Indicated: 0; km/h
